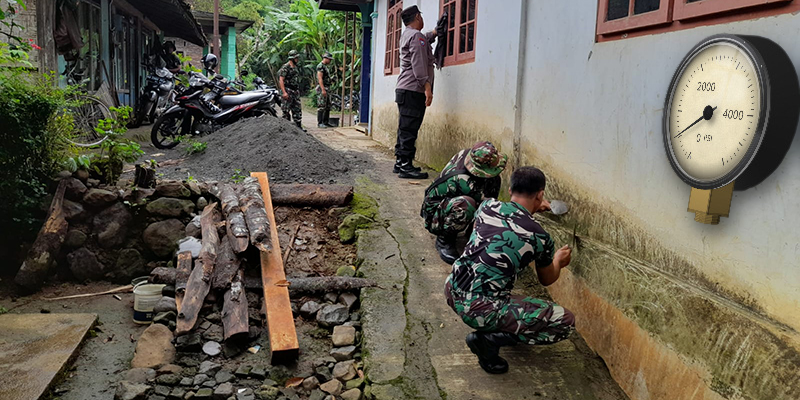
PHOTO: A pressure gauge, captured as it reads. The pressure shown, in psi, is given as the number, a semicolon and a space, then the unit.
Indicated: 500; psi
